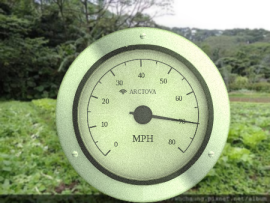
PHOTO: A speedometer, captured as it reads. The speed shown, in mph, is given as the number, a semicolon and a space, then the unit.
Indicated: 70; mph
